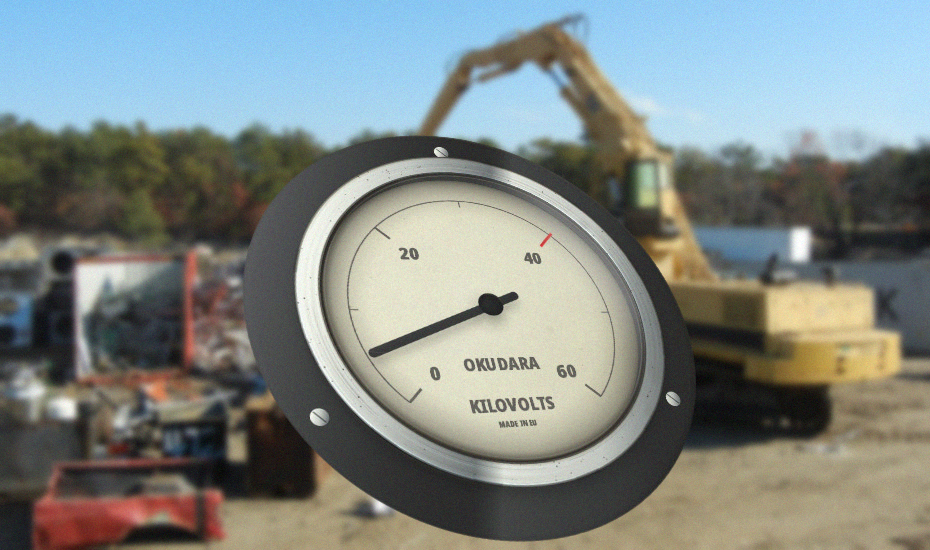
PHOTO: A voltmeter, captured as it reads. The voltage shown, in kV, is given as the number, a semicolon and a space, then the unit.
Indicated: 5; kV
